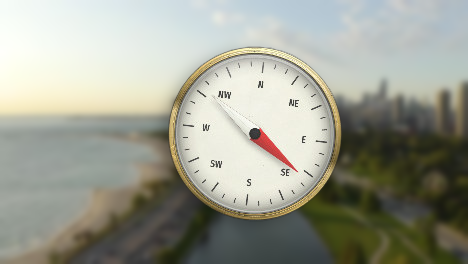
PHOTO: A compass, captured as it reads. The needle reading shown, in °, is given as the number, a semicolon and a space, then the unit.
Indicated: 125; °
